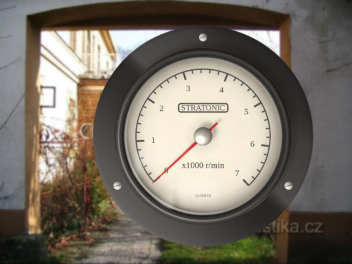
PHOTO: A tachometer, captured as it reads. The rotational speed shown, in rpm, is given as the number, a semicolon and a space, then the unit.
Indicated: 0; rpm
